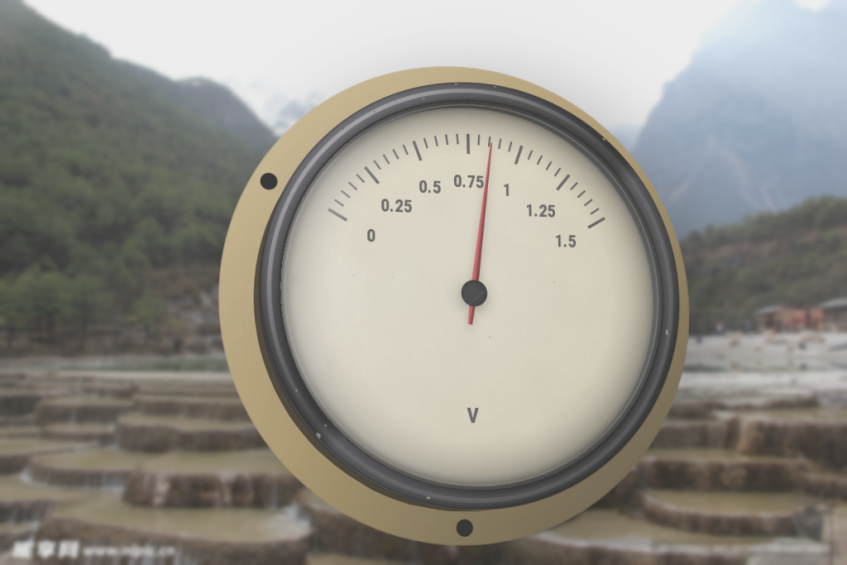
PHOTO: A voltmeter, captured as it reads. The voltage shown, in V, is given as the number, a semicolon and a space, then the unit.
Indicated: 0.85; V
